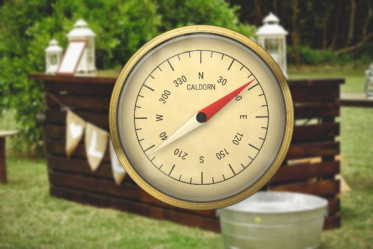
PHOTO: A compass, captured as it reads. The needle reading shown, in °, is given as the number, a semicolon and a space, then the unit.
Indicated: 55; °
